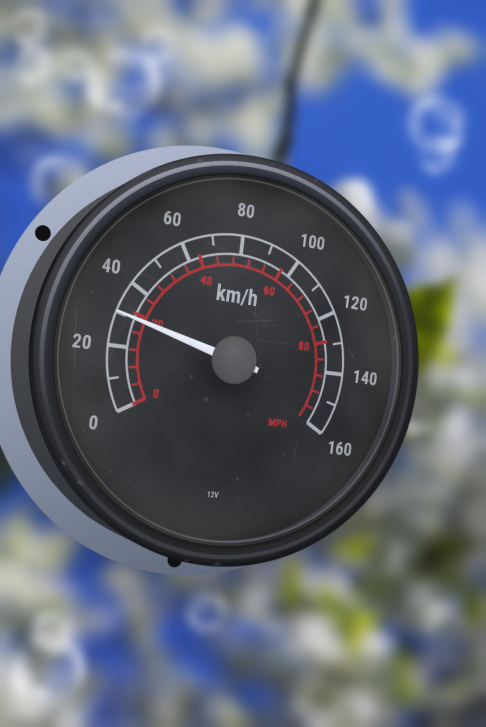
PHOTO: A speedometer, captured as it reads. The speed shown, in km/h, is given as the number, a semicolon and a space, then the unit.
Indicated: 30; km/h
